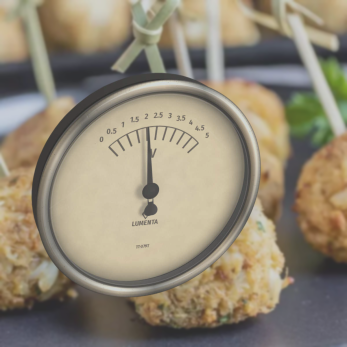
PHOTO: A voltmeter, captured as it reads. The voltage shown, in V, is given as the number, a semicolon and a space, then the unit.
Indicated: 2; V
